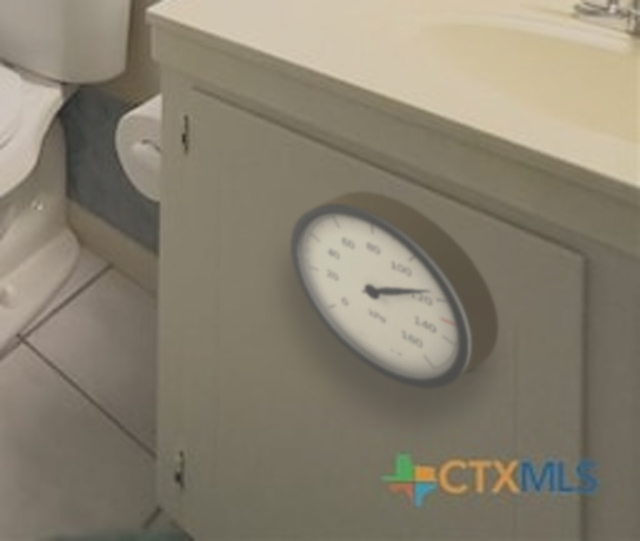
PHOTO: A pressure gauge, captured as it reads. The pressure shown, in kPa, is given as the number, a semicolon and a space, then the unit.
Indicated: 115; kPa
